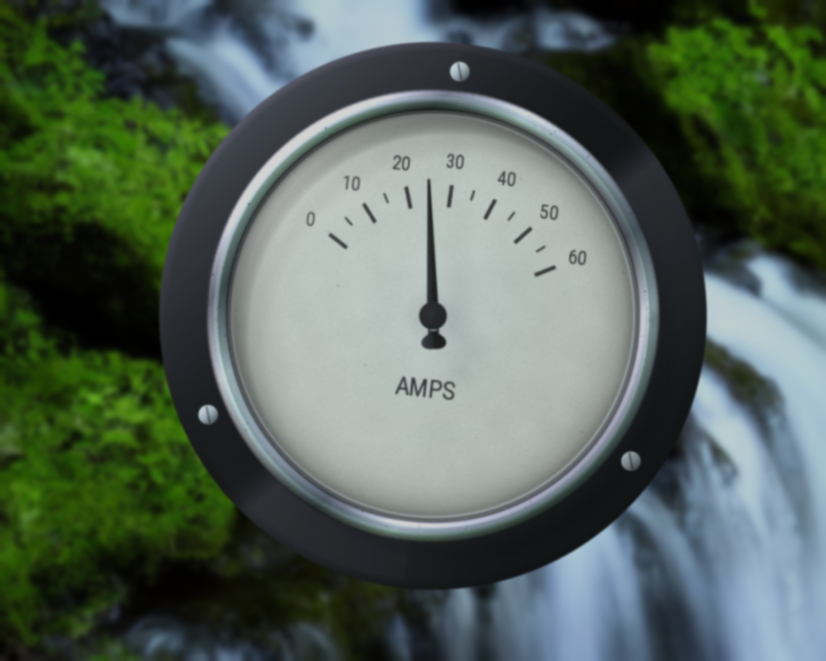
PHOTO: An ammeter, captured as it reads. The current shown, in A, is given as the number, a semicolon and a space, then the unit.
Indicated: 25; A
